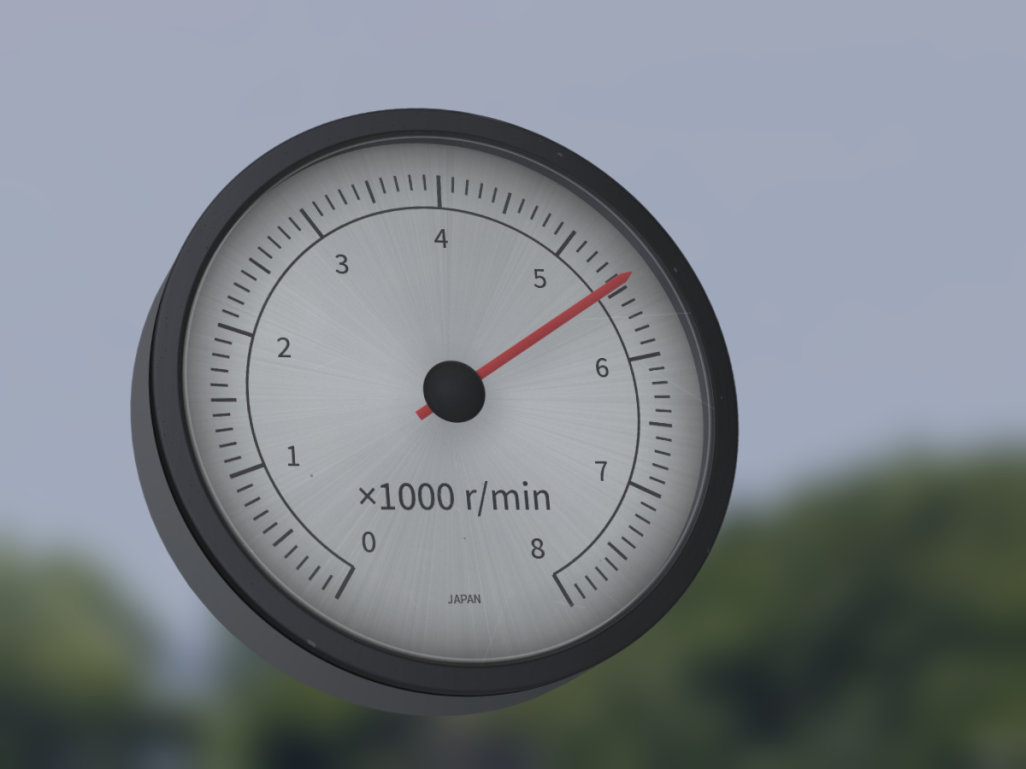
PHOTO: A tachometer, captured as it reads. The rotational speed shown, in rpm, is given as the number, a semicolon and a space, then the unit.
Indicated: 5450; rpm
